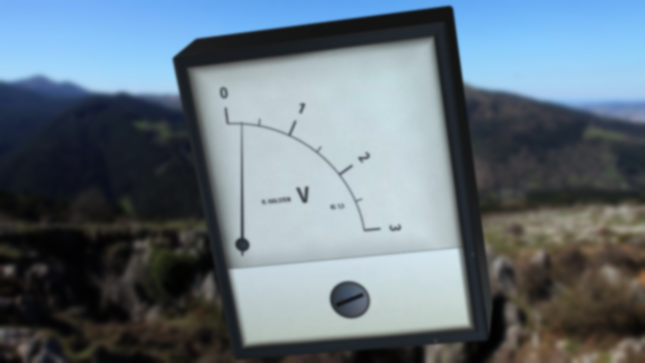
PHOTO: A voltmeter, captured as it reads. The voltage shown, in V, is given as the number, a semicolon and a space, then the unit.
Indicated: 0.25; V
